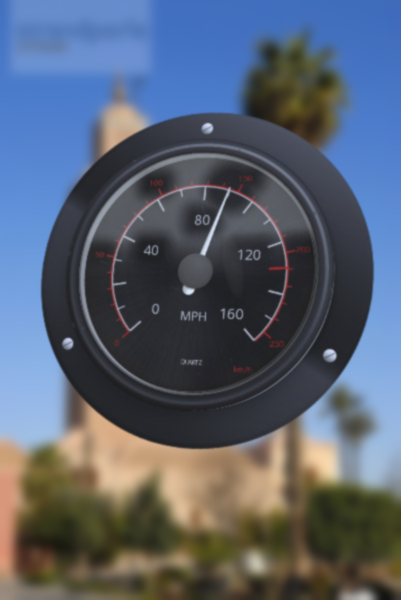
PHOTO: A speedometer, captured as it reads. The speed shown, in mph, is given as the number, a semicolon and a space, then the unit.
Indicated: 90; mph
